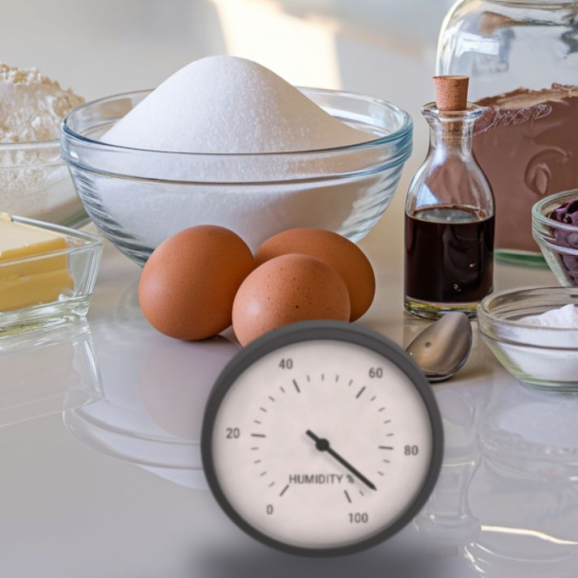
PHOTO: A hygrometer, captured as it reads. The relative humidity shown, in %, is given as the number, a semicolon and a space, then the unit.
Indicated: 92; %
